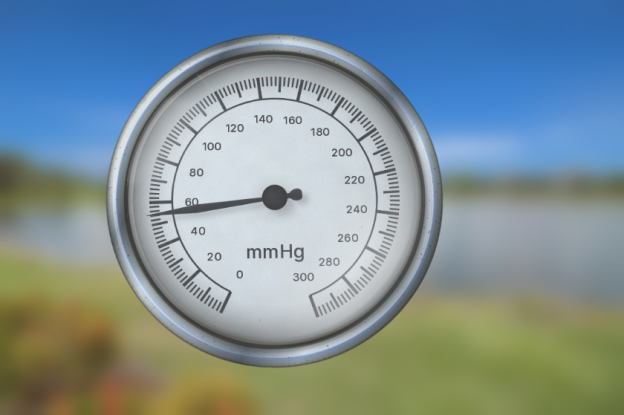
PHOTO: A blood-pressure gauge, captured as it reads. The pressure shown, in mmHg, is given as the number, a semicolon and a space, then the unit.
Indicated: 54; mmHg
